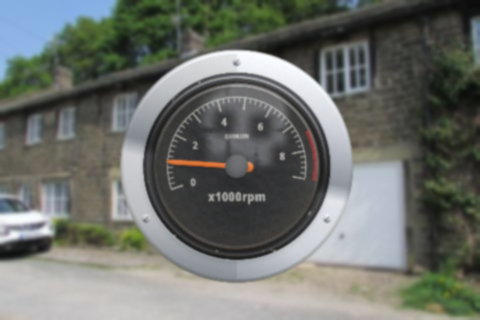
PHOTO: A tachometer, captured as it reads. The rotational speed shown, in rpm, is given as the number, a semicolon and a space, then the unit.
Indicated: 1000; rpm
